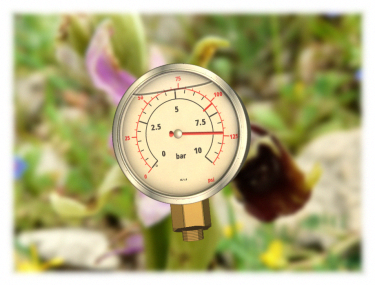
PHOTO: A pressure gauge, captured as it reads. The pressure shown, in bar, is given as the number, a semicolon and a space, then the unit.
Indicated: 8.5; bar
